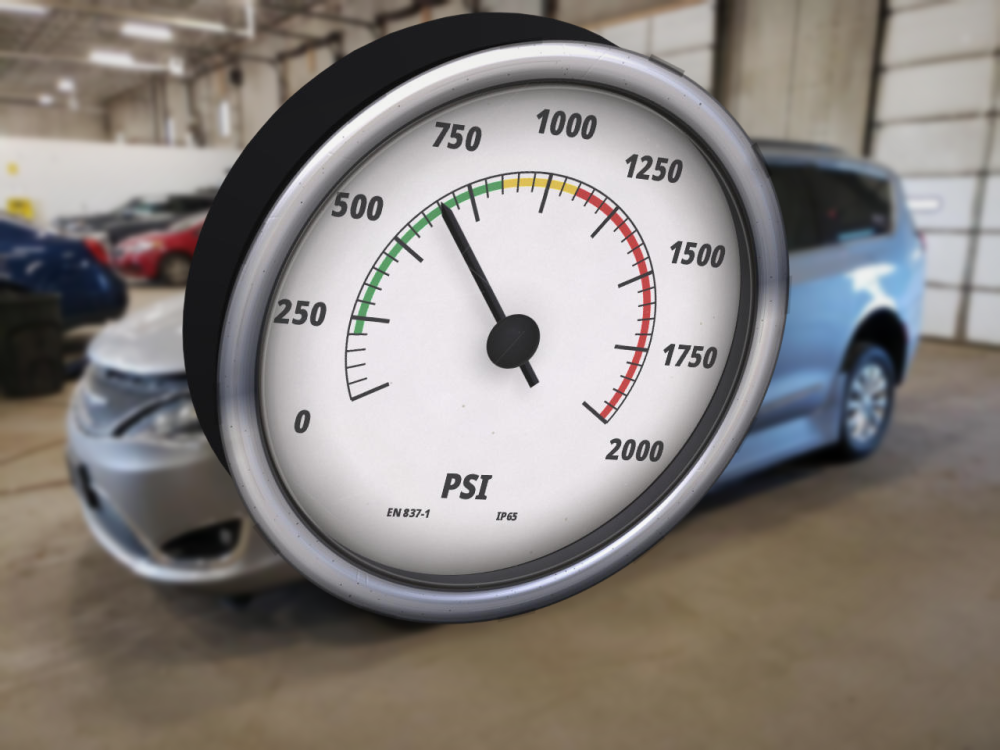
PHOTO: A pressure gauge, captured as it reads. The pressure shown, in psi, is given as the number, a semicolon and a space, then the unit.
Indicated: 650; psi
